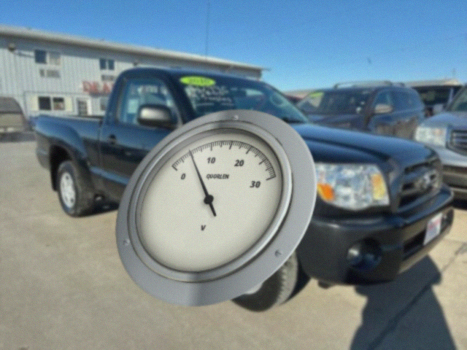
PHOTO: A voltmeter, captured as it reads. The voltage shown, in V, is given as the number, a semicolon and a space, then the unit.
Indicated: 5; V
